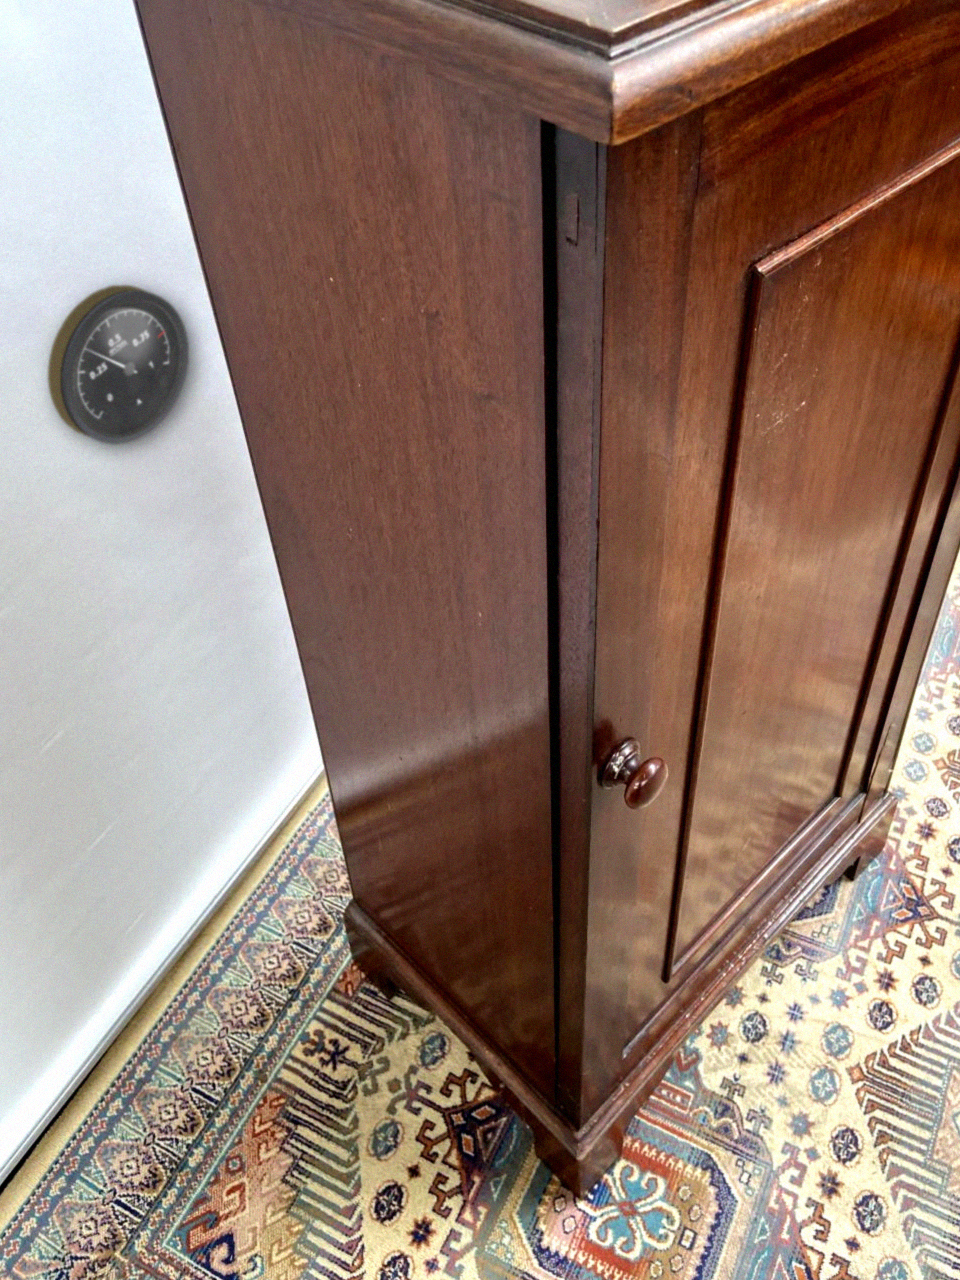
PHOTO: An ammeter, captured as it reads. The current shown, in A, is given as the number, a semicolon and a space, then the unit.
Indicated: 0.35; A
